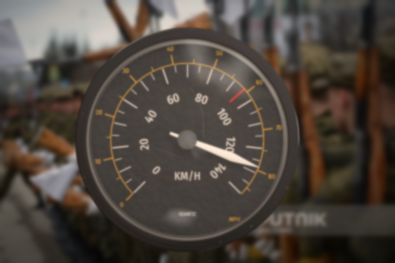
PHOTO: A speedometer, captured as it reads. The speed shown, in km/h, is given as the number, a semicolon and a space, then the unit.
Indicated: 127.5; km/h
